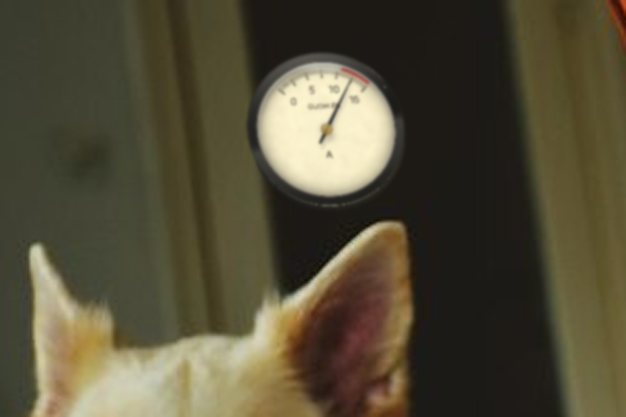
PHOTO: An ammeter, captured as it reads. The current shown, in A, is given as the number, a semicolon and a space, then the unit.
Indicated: 12.5; A
